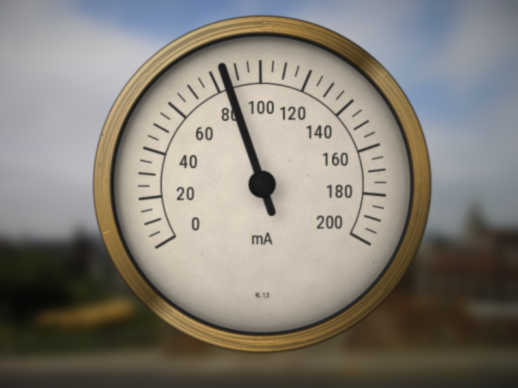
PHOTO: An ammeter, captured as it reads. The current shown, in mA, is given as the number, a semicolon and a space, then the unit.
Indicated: 85; mA
